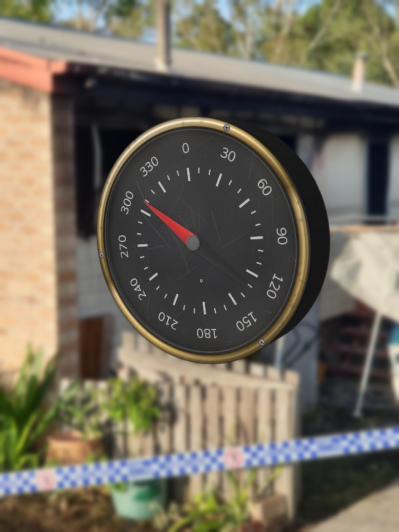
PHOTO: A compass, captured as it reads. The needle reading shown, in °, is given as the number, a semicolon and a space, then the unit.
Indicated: 310; °
